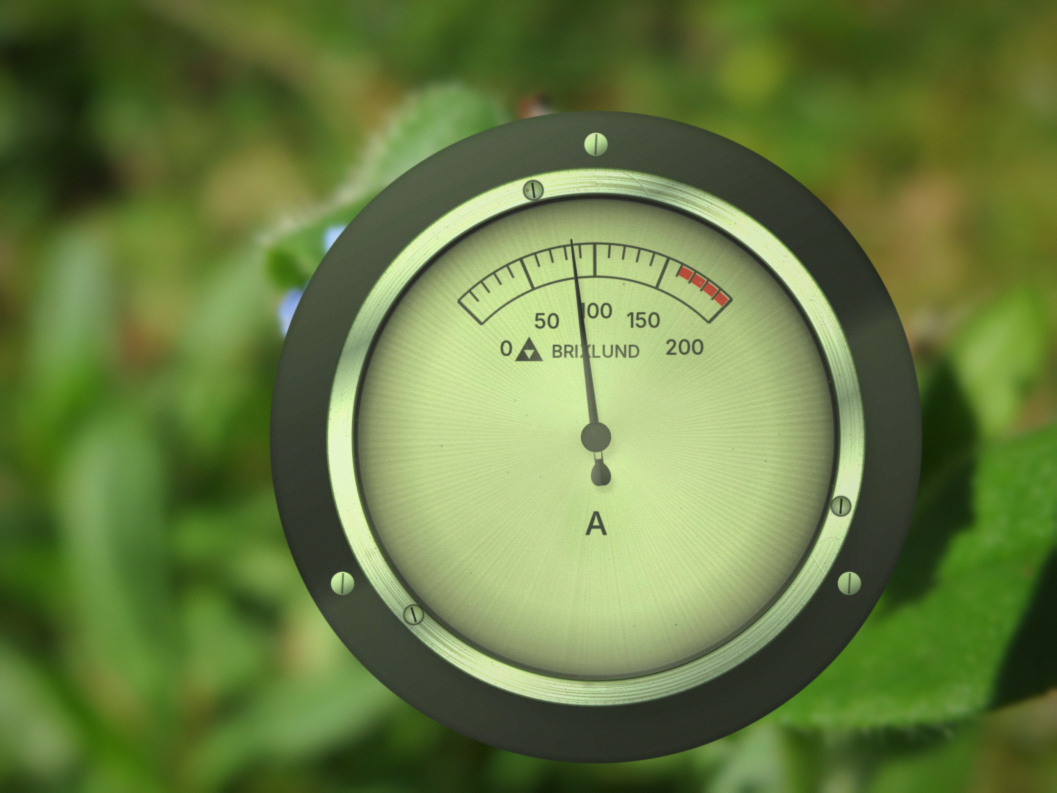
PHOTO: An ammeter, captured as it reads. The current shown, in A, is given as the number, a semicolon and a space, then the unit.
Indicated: 85; A
